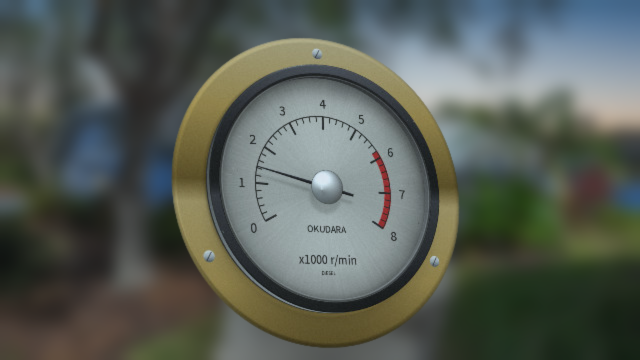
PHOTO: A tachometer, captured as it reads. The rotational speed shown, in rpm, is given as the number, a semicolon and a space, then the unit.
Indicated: 1400; rpm
